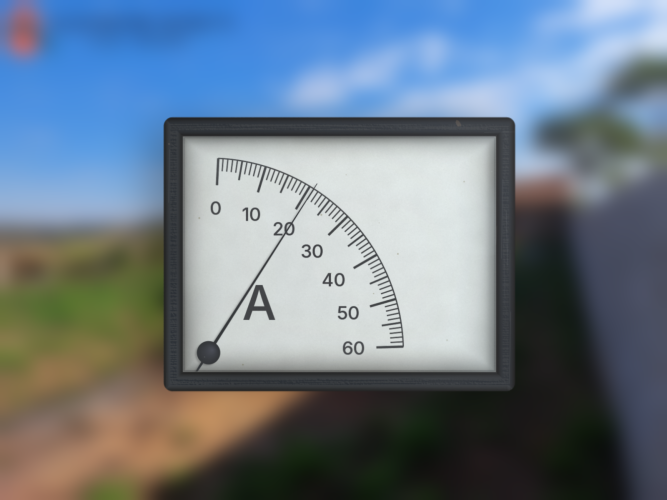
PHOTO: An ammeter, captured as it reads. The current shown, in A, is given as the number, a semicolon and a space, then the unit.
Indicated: 21; A
